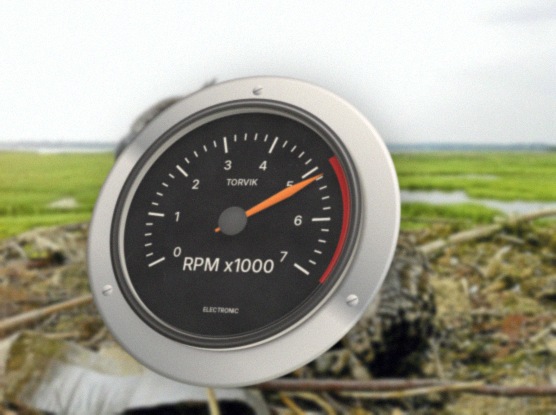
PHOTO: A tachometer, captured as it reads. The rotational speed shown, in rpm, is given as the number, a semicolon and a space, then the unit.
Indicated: 5200; rpm
